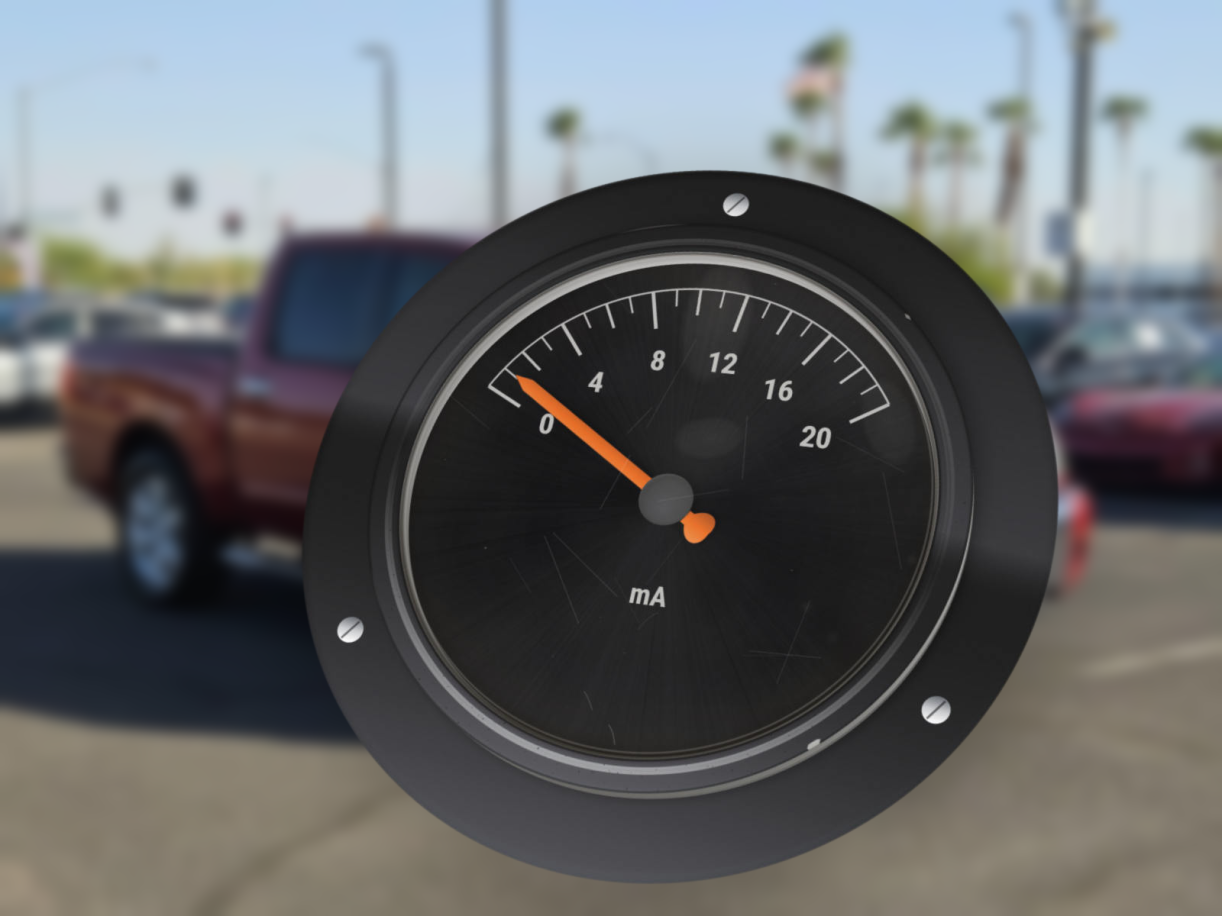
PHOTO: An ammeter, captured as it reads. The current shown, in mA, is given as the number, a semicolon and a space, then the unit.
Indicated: 1; mA
